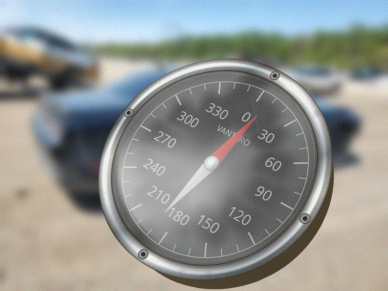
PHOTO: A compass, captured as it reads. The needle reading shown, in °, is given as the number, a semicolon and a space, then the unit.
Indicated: 10; °
